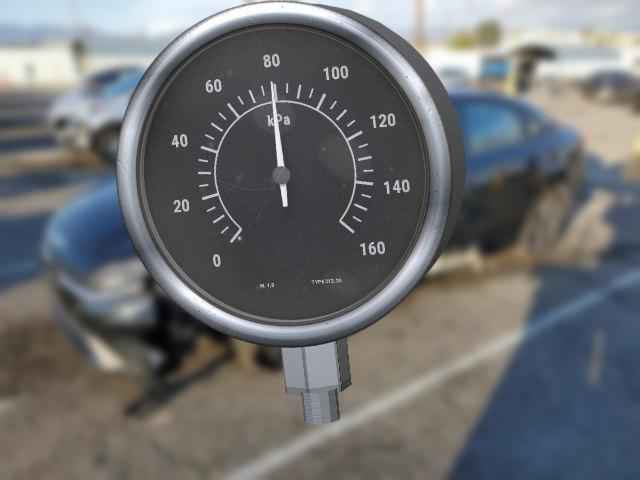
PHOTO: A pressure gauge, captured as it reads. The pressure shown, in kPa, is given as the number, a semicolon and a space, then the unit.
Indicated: 80; kPa
